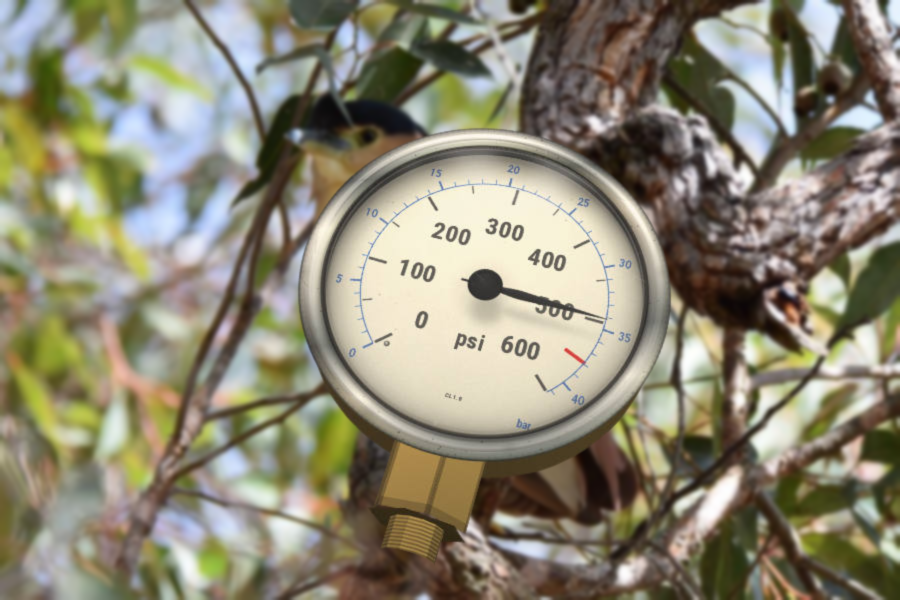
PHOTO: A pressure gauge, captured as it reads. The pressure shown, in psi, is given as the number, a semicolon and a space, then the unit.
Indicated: 500; psi
